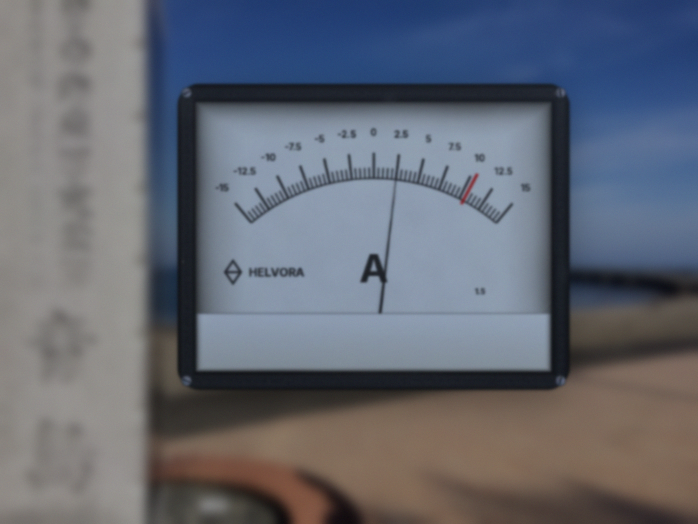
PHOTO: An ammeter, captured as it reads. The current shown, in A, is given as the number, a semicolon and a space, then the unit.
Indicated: 2.5; A
